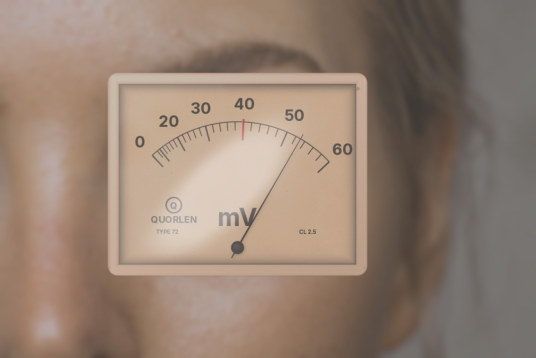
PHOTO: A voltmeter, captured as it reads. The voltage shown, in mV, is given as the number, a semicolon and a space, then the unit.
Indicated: 53; mV
